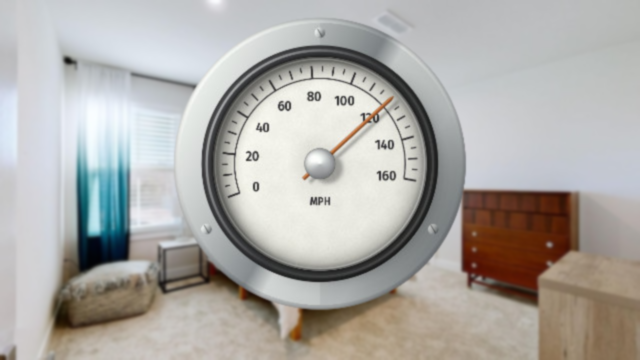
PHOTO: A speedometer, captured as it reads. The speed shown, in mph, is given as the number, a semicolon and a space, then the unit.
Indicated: 120; mph
